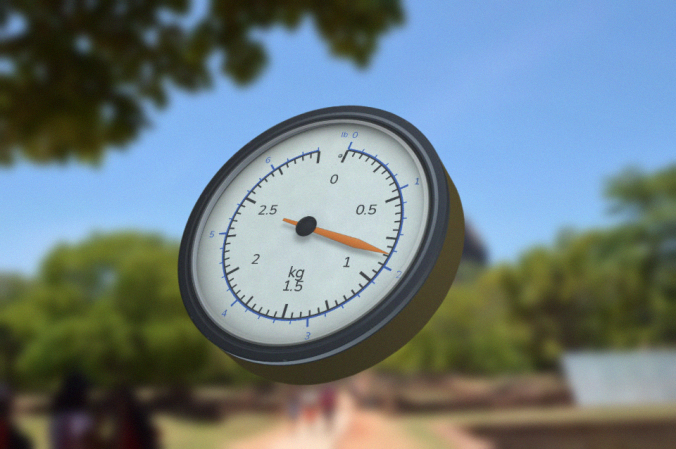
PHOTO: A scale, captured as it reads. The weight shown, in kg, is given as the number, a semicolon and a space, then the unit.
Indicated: 0.85; kg
